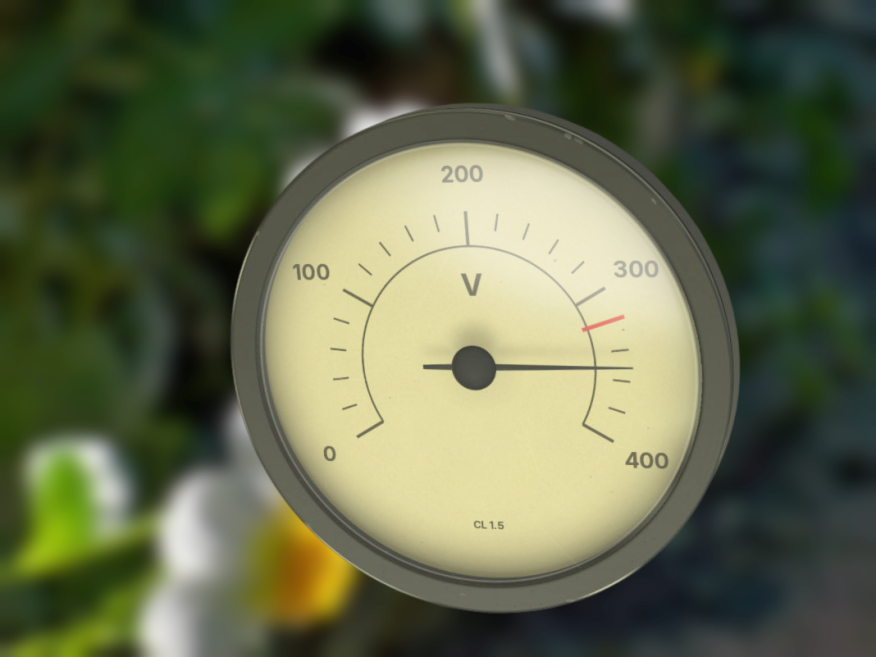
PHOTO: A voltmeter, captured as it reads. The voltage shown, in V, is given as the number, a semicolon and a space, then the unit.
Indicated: 350; V
